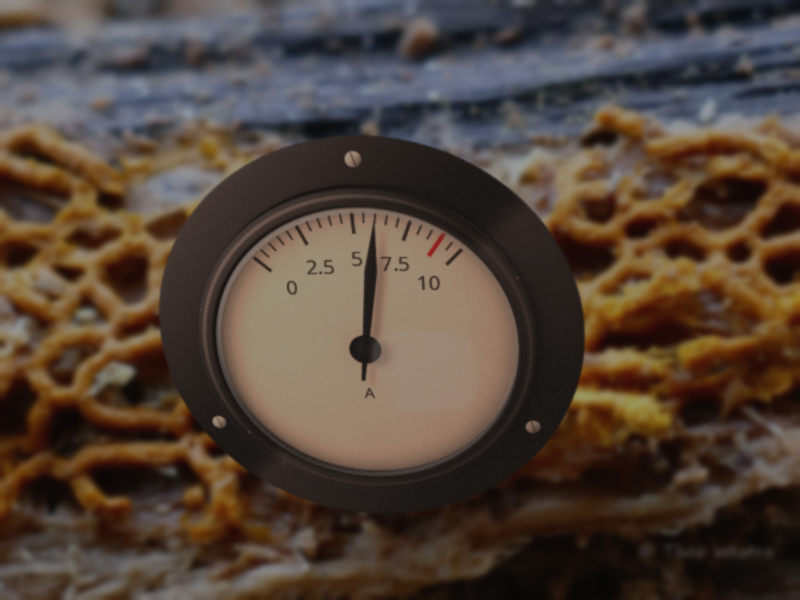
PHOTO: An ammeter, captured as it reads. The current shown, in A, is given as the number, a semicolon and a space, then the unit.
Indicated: 6; A
